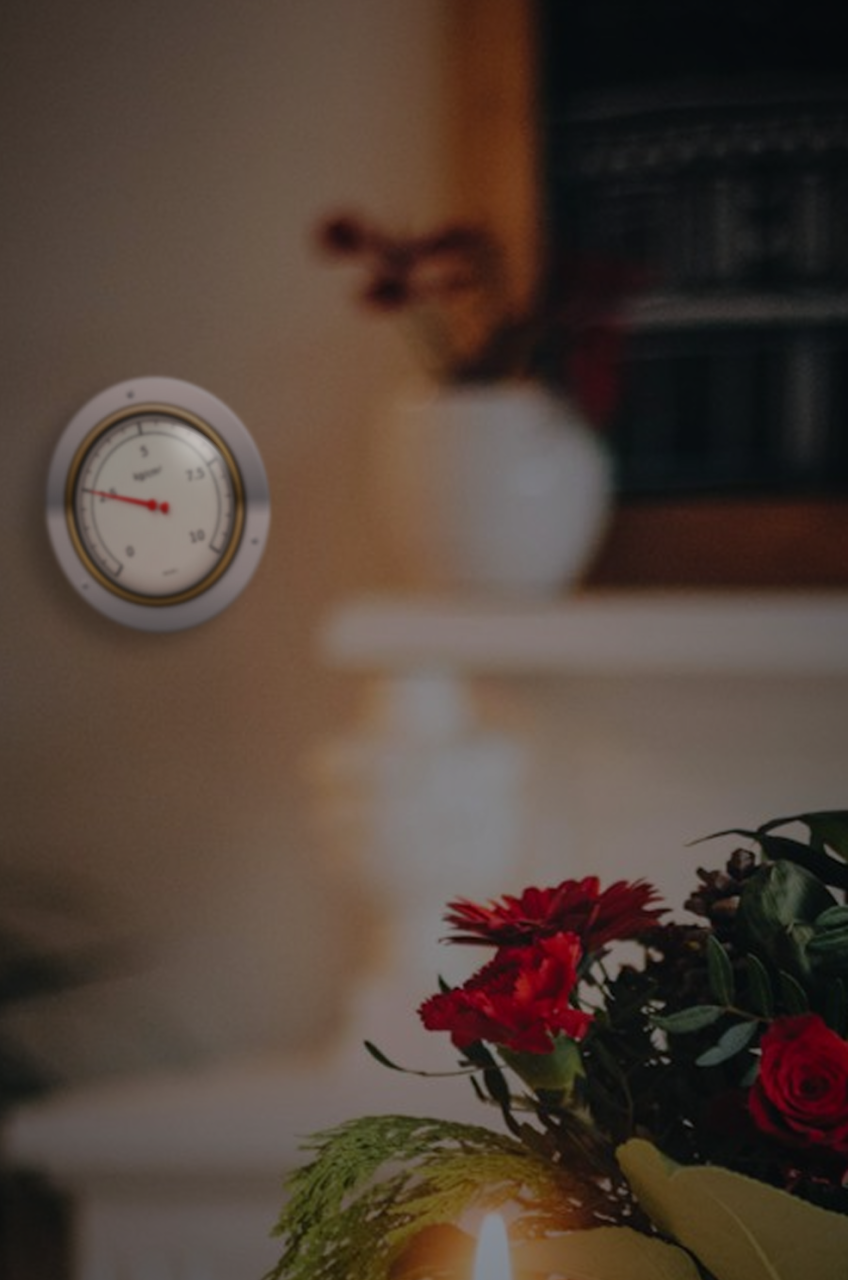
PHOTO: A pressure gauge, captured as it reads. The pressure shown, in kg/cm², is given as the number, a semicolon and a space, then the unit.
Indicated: 2.5; kg/cm²
